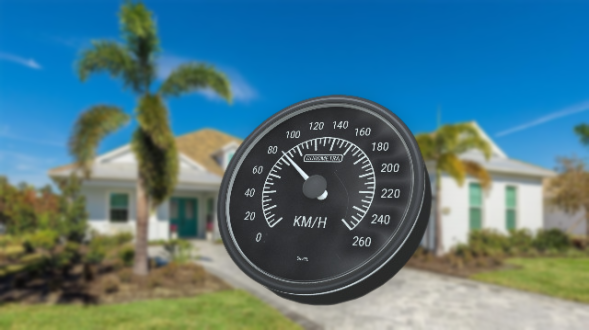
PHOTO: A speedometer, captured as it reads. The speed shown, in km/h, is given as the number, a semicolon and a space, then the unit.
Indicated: 85; km/h
